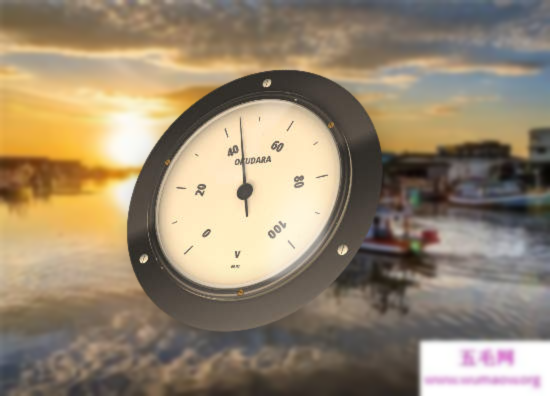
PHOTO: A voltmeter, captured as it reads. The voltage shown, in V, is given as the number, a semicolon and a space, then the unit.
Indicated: 45; V
